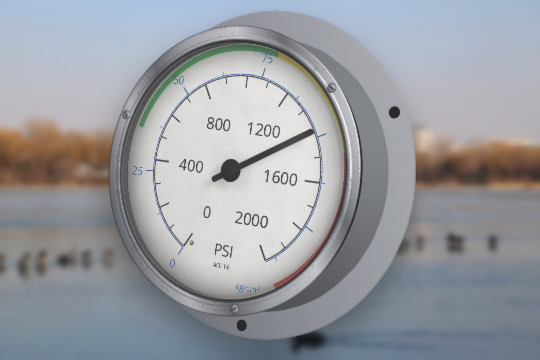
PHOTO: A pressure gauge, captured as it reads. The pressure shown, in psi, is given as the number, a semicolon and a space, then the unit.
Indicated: 1400; psi
